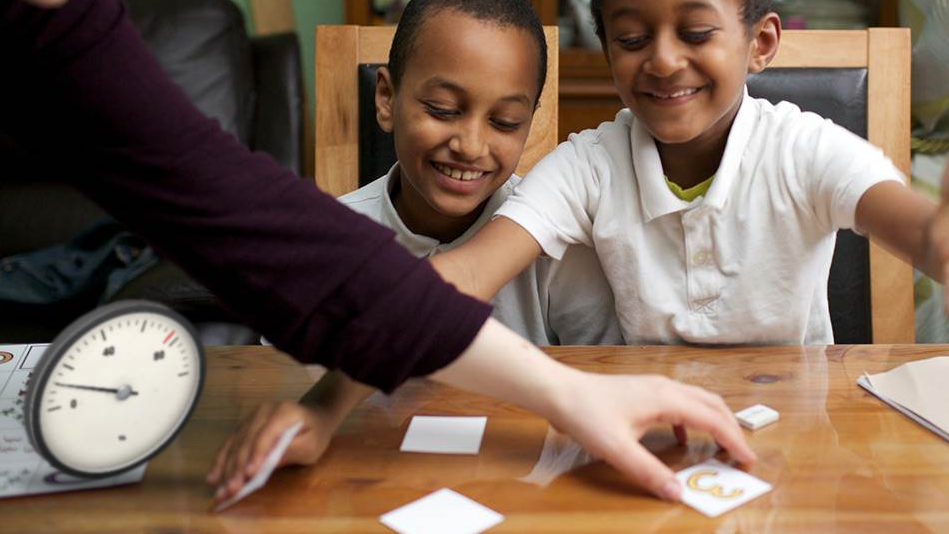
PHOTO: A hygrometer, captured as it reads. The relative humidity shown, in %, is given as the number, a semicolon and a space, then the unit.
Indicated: 12; %
